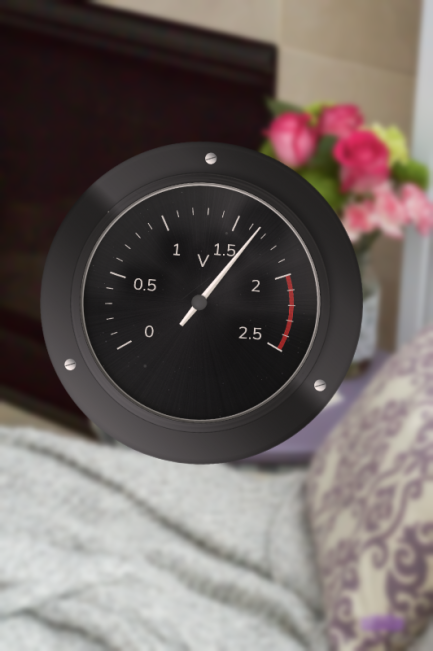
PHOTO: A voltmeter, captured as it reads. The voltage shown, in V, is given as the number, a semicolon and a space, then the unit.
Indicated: 1.65; V
